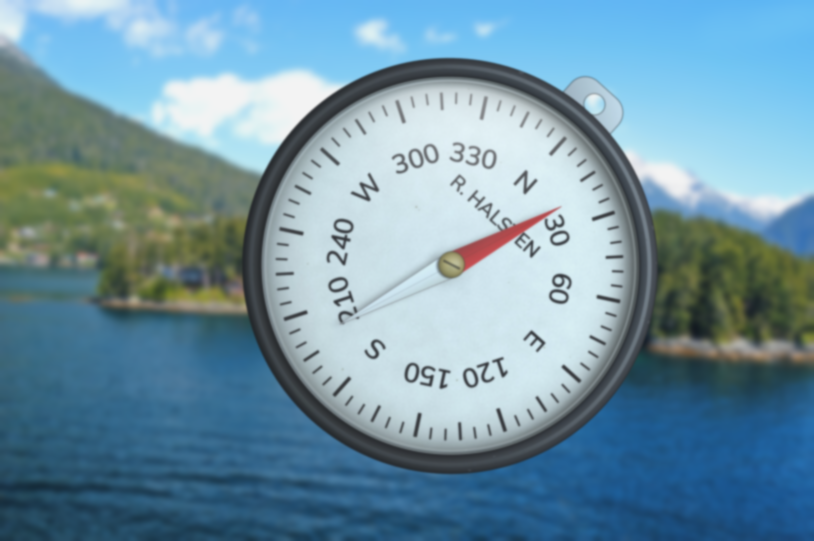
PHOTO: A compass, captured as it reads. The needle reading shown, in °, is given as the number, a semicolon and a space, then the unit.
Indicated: 20; °
